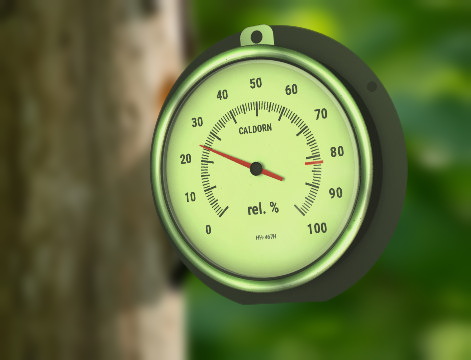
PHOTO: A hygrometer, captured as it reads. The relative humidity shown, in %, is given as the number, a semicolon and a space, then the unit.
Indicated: 25; %
